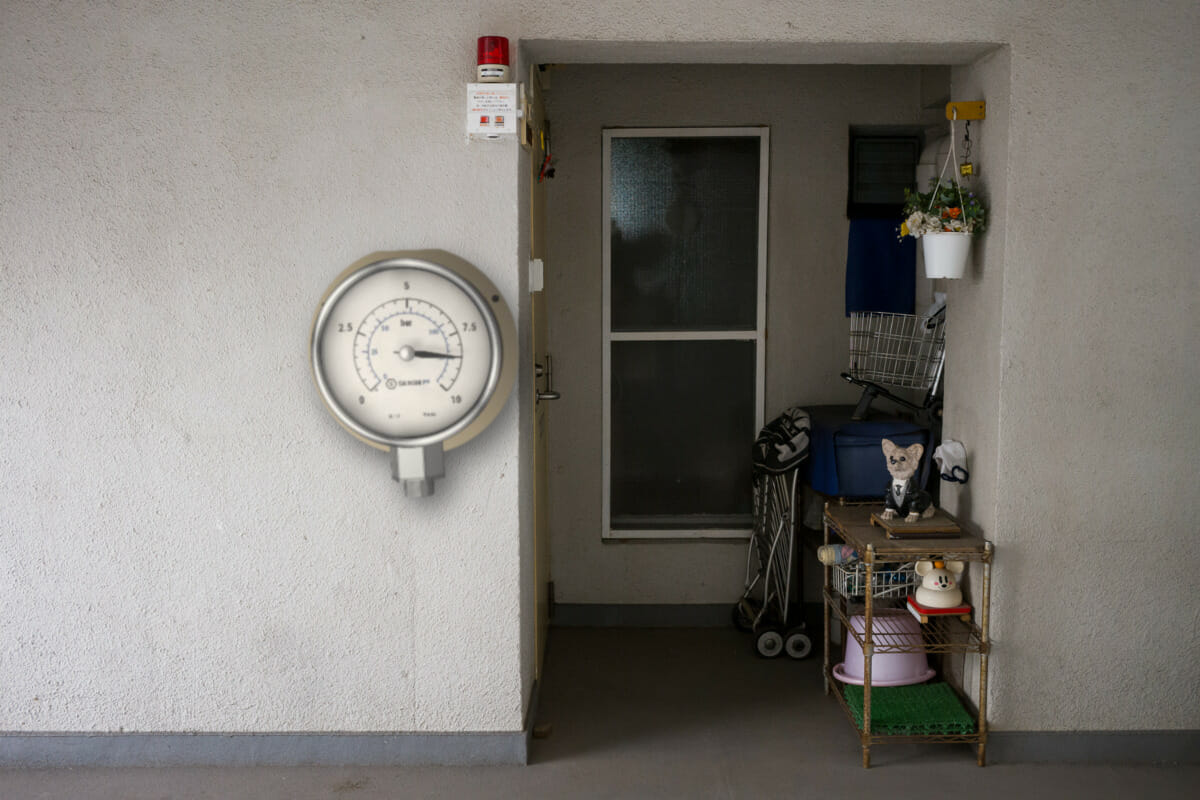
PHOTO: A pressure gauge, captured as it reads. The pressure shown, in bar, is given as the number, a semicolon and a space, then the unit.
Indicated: 8.5; bar
